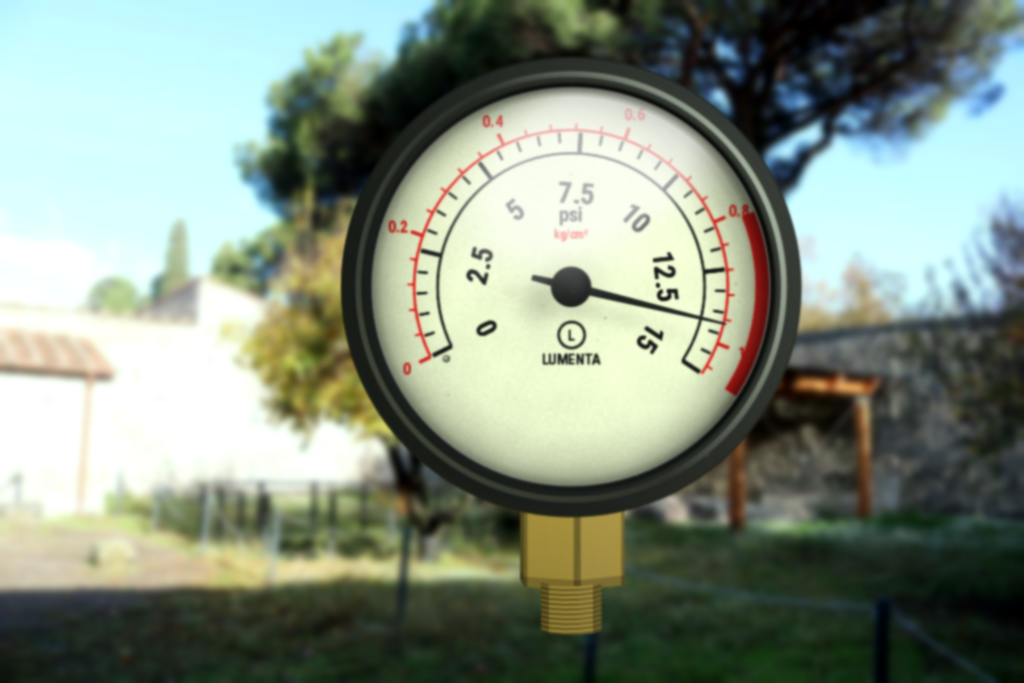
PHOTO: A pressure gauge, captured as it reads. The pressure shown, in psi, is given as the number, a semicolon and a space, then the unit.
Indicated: 13.75; psi
